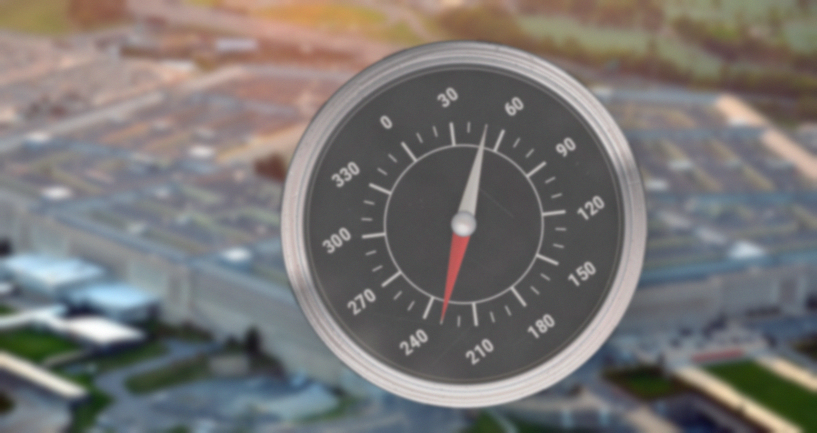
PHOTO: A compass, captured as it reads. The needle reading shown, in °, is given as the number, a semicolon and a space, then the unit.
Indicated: 230; °
